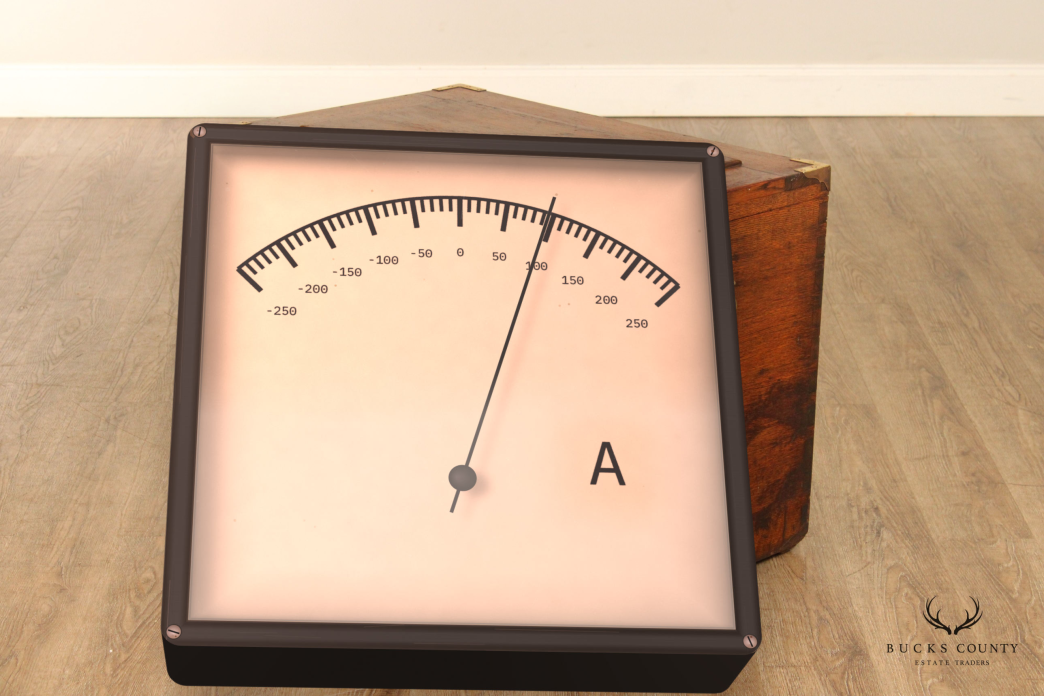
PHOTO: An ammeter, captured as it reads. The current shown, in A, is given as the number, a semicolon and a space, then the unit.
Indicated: 95; A
